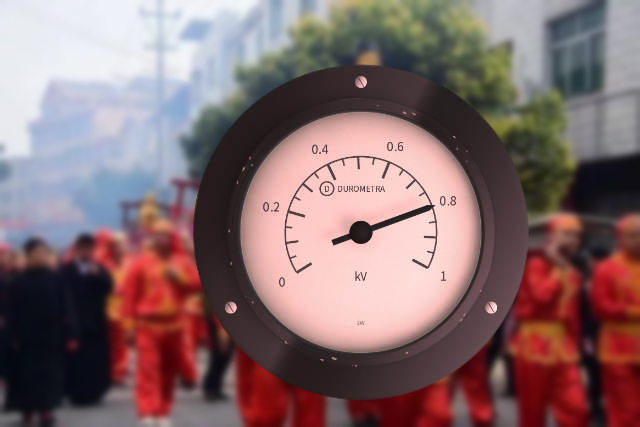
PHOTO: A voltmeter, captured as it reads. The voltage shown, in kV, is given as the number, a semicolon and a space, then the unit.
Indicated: 0.8; kV
